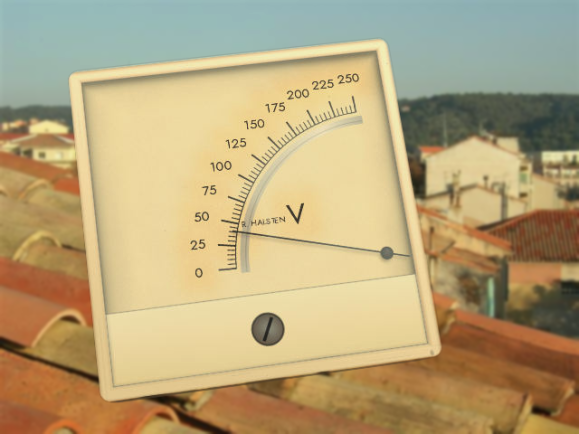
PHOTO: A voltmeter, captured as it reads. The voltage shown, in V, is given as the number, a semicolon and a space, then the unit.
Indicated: 40; V
